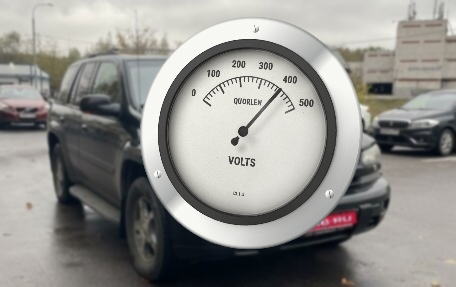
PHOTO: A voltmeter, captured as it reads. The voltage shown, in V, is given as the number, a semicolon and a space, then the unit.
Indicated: 400; V
